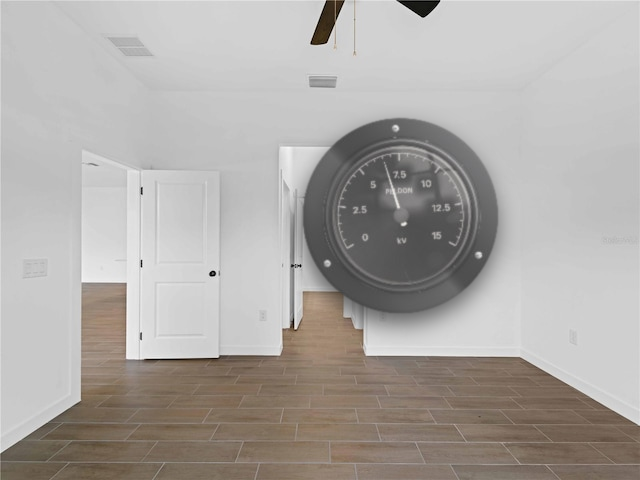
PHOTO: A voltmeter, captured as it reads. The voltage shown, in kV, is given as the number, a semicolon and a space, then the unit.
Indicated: 6.5; kV
